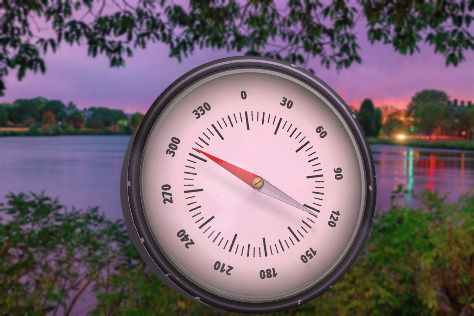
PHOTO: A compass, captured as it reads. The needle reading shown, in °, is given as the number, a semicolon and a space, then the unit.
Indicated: 305; °
